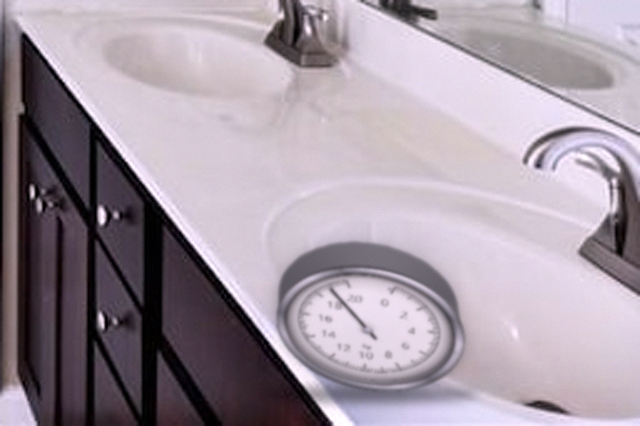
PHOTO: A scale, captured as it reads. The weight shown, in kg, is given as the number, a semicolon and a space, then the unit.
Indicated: 19; kg
